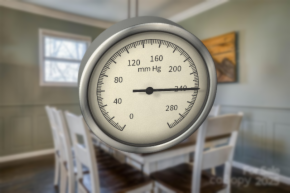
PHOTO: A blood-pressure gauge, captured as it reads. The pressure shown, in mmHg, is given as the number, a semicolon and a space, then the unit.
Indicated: 240; mmHg
